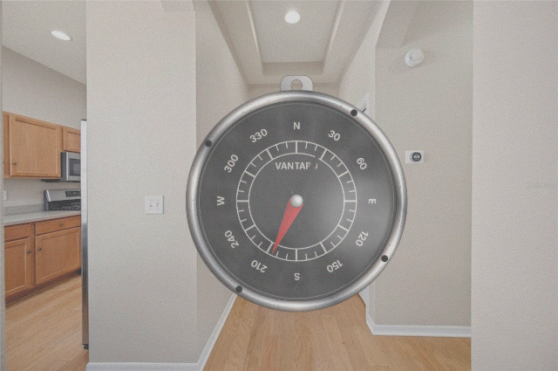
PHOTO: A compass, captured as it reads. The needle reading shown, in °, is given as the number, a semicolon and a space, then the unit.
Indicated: 205; °
